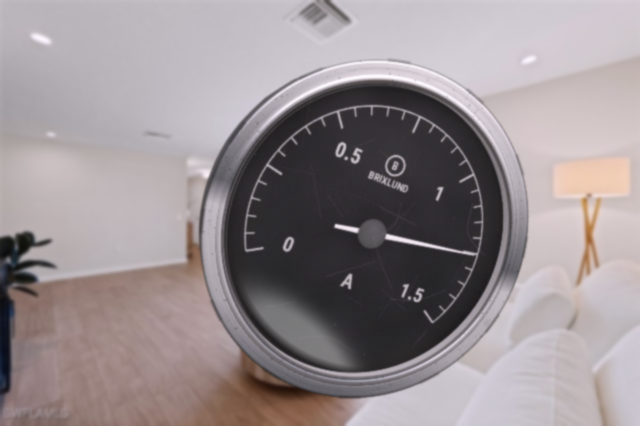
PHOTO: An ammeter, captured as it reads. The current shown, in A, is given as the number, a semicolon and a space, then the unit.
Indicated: 1.25; A
